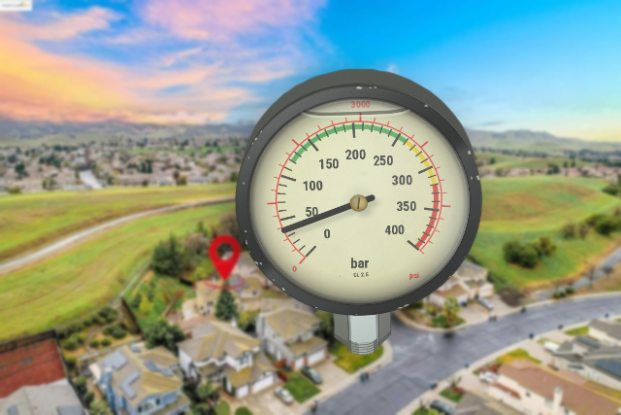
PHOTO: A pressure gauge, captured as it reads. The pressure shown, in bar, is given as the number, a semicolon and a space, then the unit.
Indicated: 40; bar
